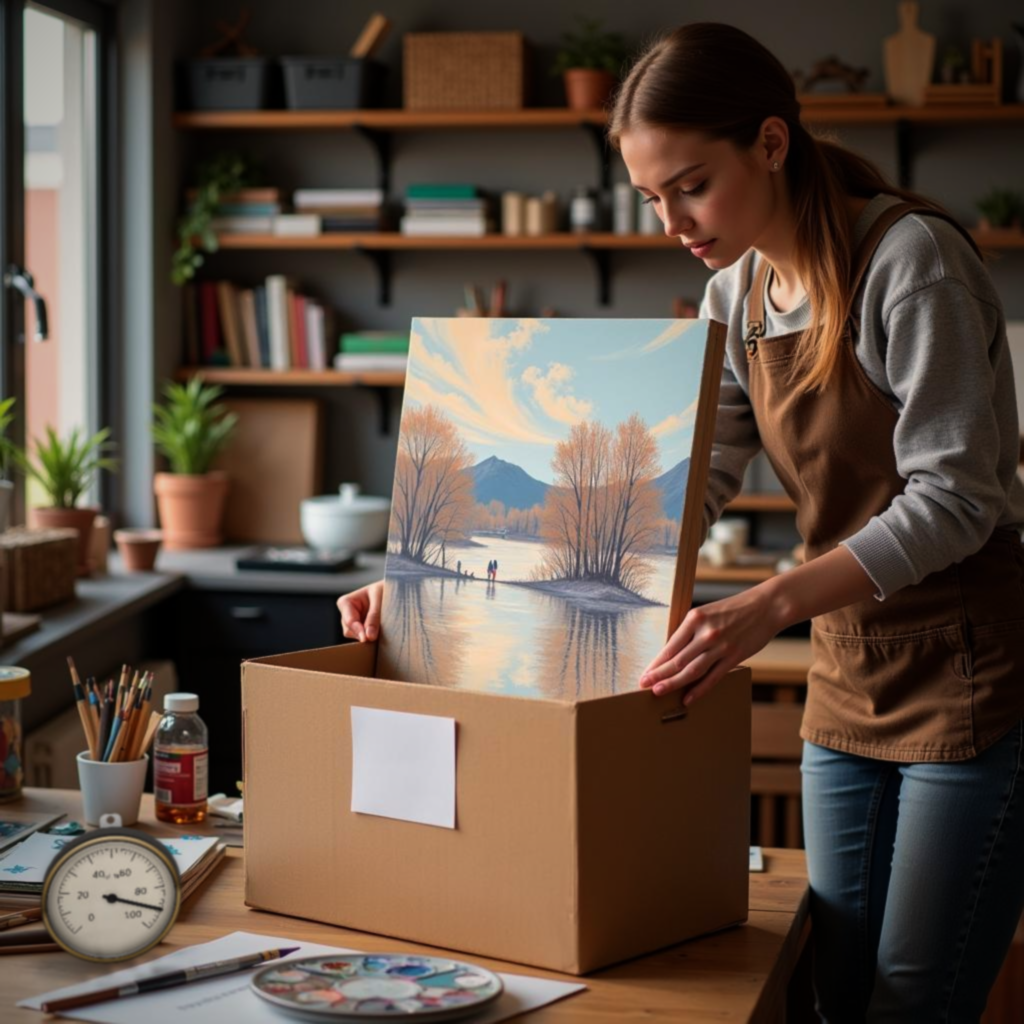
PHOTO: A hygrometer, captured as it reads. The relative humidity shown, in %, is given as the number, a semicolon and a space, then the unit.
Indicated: 90; %
